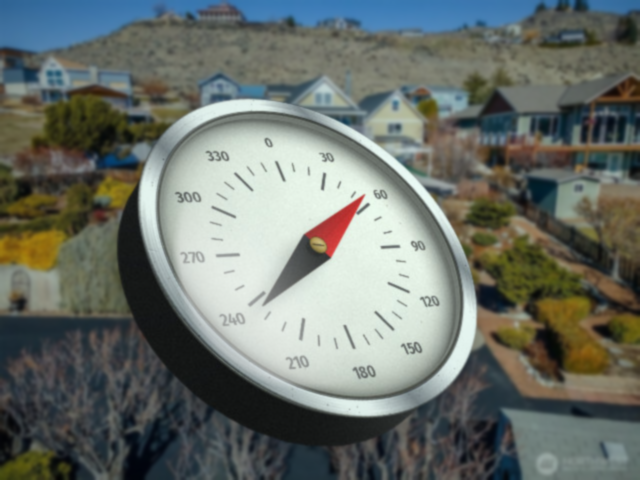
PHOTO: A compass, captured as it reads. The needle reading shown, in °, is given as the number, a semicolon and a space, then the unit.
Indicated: 55; °
